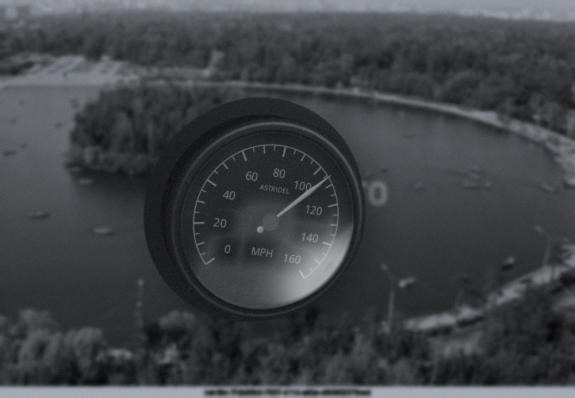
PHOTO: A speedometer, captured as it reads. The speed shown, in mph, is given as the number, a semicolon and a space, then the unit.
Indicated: 105; mph
